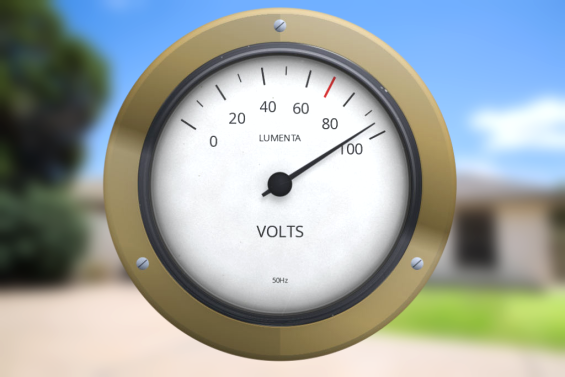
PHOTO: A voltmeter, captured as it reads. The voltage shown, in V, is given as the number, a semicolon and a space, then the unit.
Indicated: 95; V
